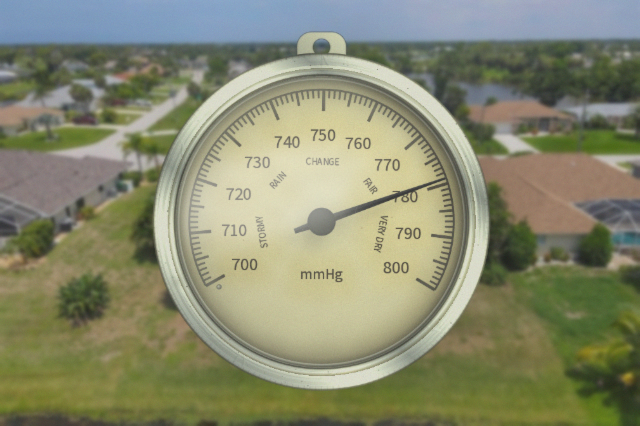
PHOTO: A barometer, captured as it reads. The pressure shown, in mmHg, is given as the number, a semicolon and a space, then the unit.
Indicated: 779; mmHg
